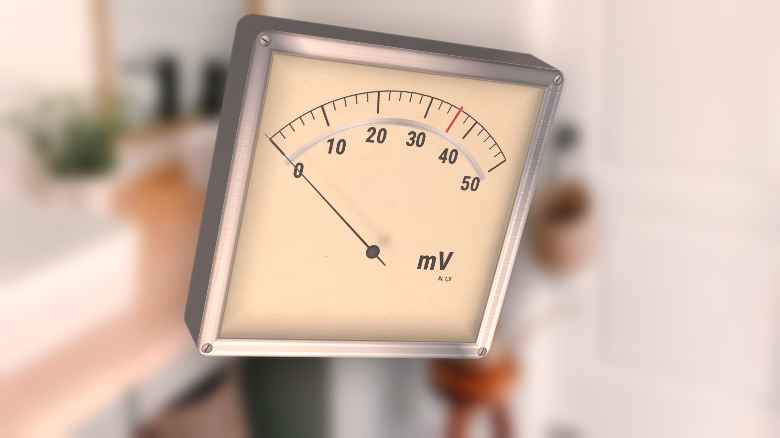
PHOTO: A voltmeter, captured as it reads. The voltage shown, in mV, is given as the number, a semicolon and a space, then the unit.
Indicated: 0; mV
